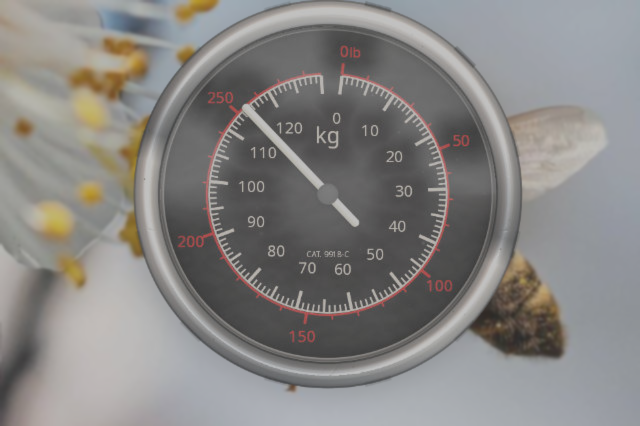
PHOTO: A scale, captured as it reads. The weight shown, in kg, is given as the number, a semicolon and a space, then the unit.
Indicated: 115; kg
